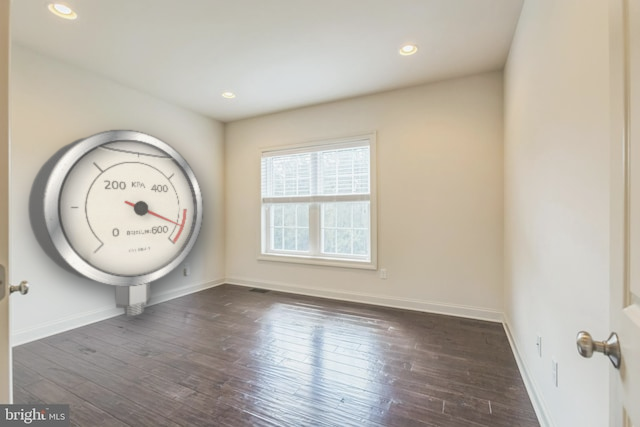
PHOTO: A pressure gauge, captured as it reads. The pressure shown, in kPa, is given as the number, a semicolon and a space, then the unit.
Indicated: 550; kPa
